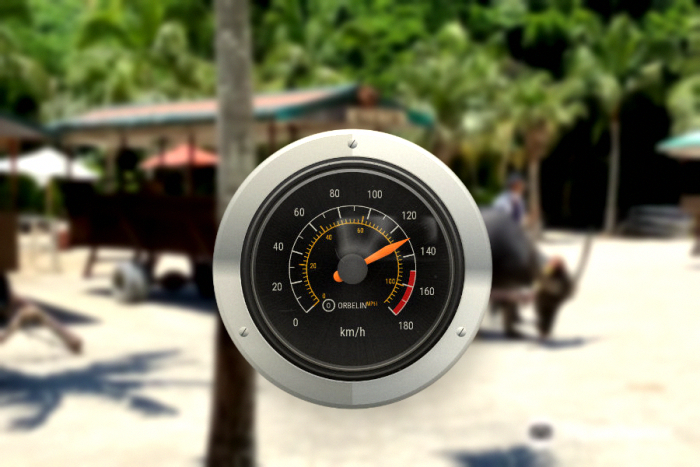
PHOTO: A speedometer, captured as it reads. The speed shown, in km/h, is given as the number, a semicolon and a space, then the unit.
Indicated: 130; km/h
